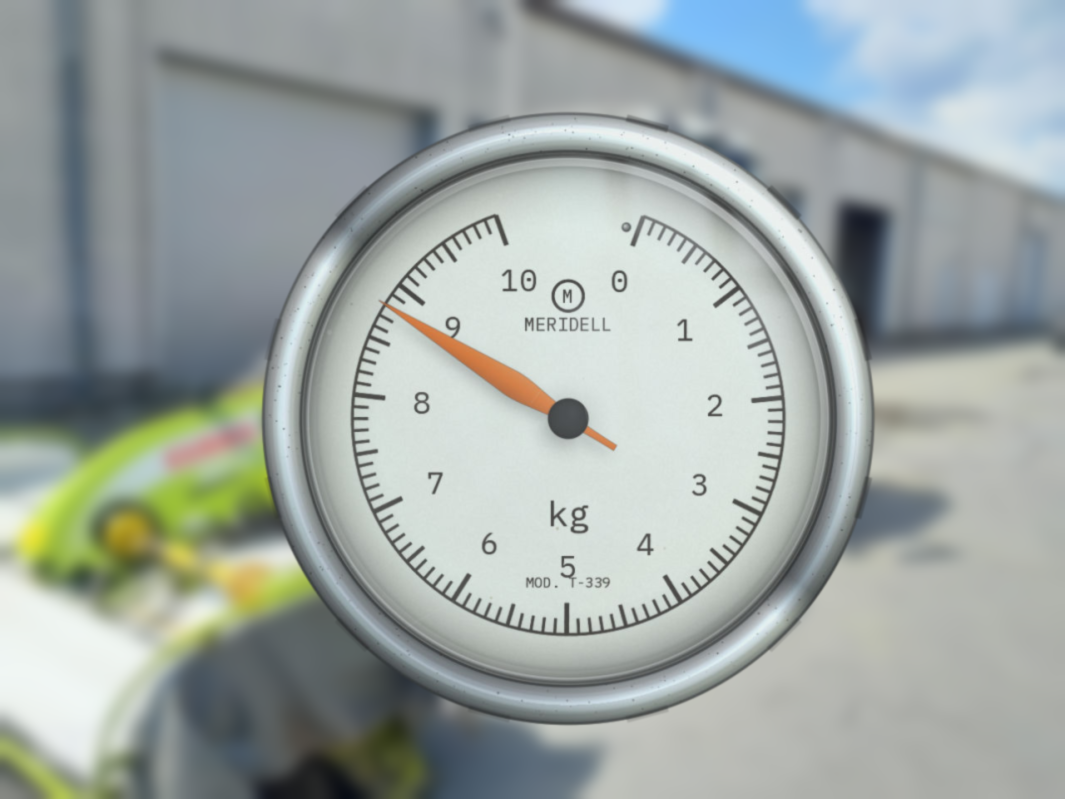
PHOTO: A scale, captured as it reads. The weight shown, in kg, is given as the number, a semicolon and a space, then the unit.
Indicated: 8.8; kg
